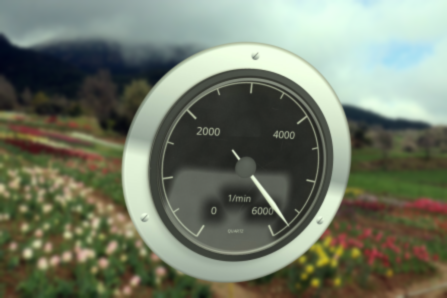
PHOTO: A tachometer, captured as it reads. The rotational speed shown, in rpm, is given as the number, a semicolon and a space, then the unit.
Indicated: 5750; rpm
